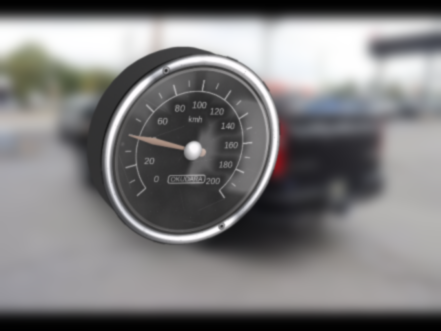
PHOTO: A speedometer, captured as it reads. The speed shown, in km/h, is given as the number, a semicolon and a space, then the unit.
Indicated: 40; km/h
